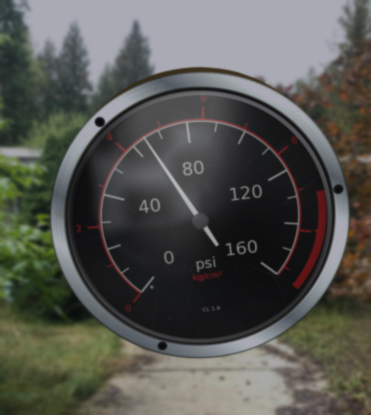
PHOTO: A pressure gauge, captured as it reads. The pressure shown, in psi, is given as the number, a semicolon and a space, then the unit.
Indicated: 65; psi
